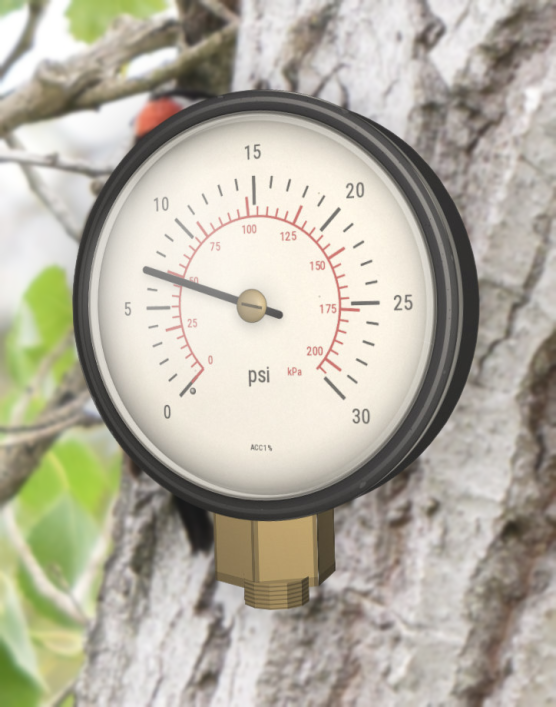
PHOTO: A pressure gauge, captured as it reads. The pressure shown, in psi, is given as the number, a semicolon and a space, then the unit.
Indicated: 7; psi
